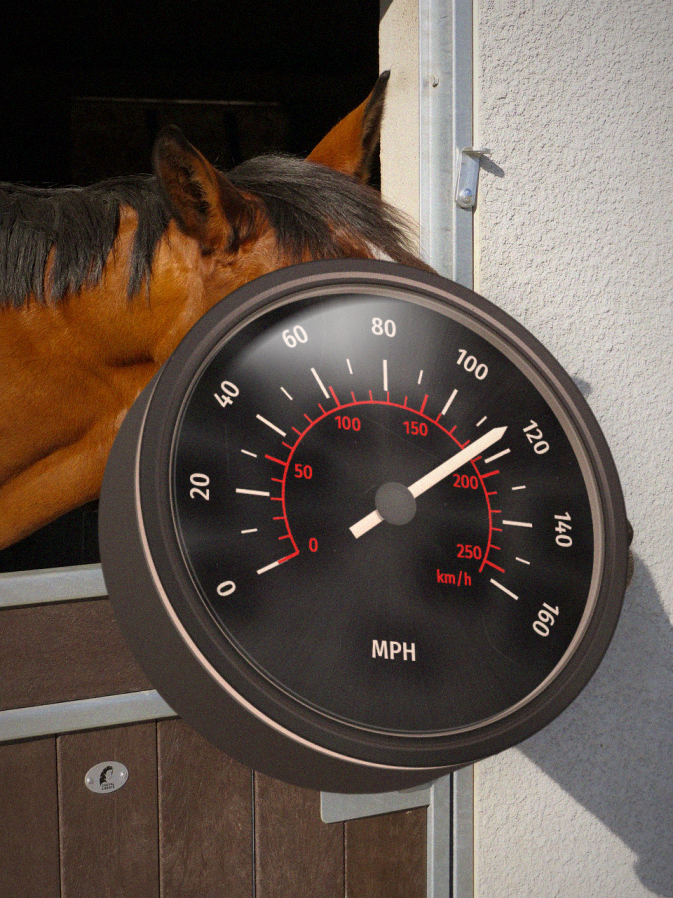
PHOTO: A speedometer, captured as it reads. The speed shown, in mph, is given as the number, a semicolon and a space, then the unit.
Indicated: 115; mph
